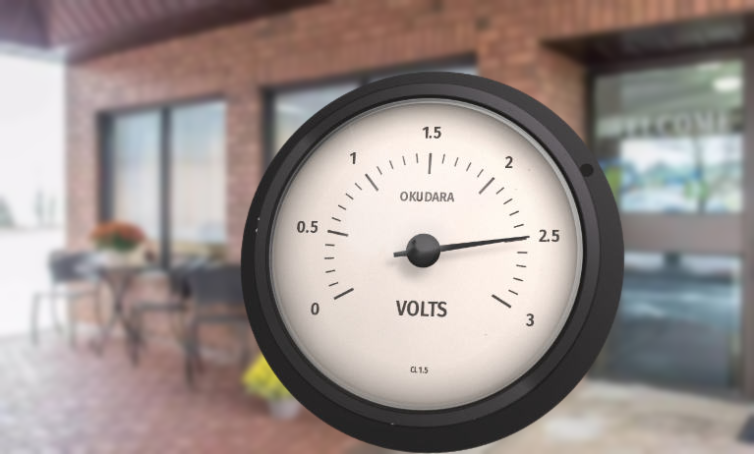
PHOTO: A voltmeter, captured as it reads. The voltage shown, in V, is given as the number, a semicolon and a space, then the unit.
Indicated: 2.5; V
